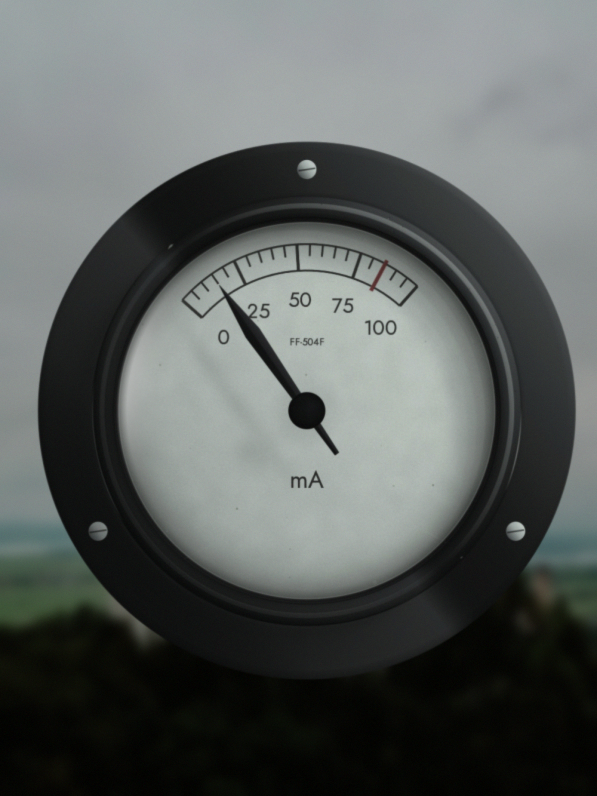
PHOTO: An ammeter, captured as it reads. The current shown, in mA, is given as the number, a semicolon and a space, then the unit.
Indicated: 15; mA
